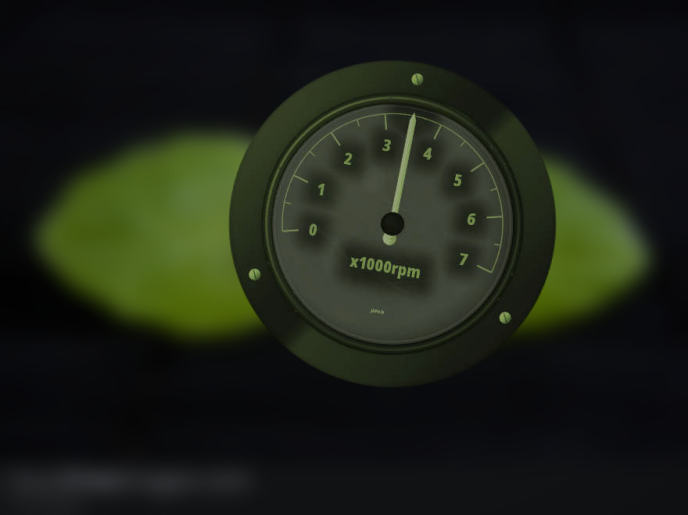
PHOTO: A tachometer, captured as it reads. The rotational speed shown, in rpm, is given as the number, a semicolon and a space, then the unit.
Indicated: 3500; rpm
